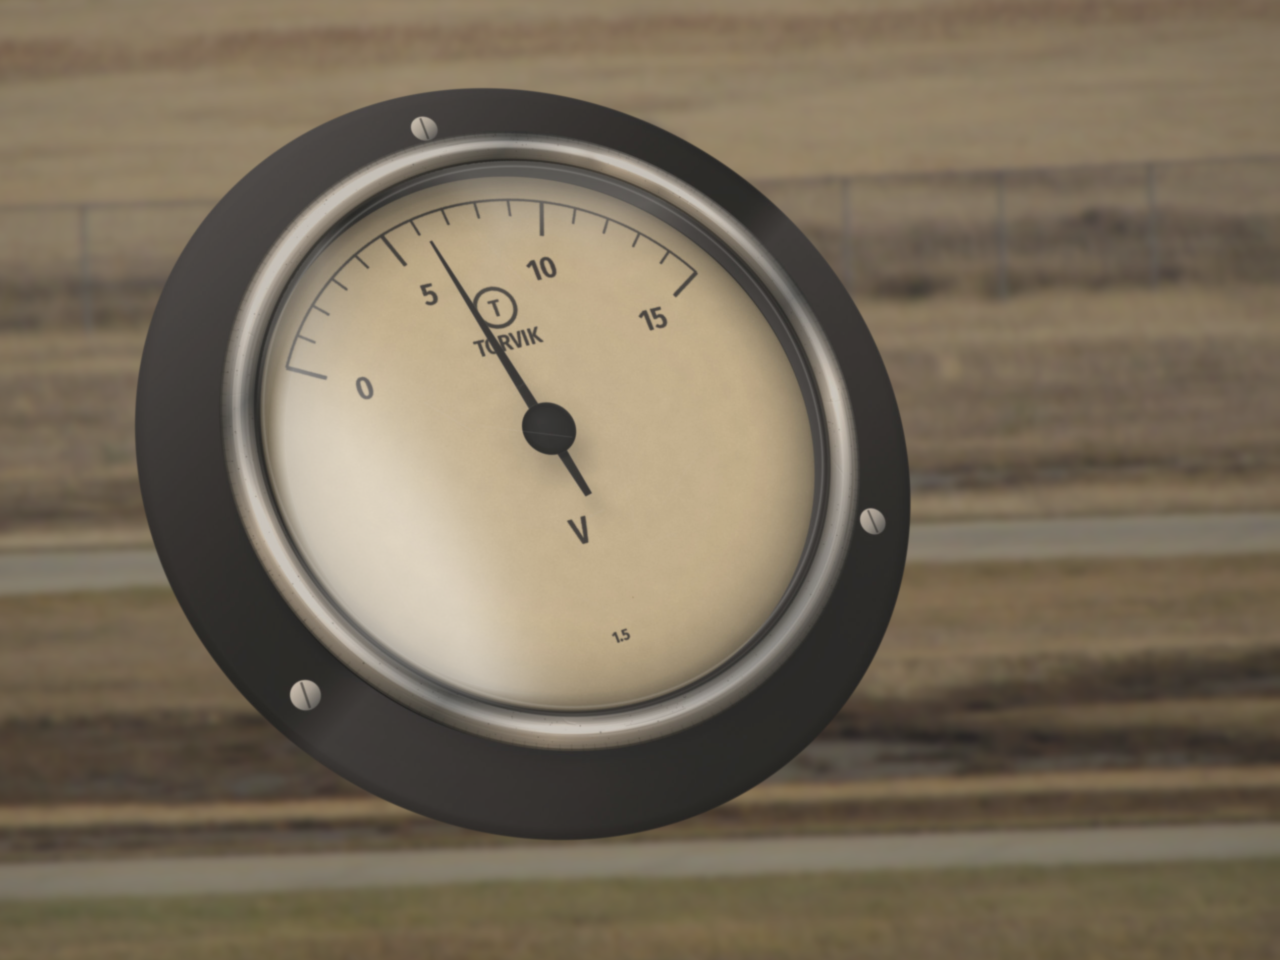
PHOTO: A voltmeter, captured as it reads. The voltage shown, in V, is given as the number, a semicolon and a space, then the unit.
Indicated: 6; V
